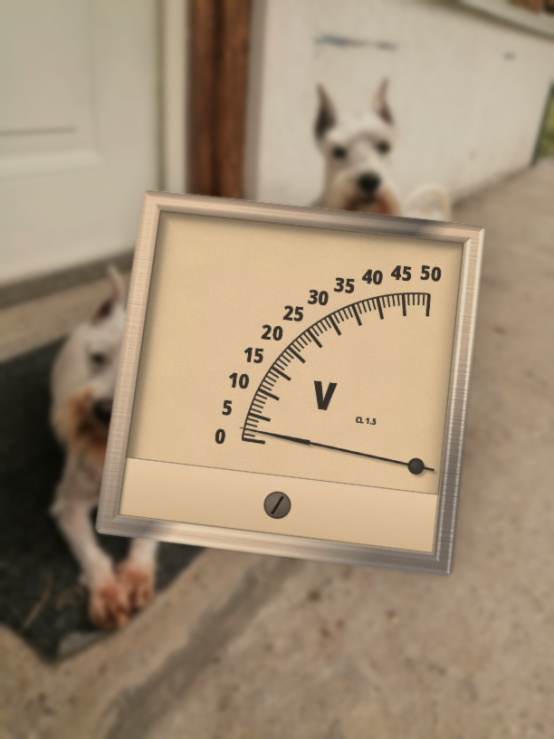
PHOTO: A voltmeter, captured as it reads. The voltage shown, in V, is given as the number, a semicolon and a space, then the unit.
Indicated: 2; V
